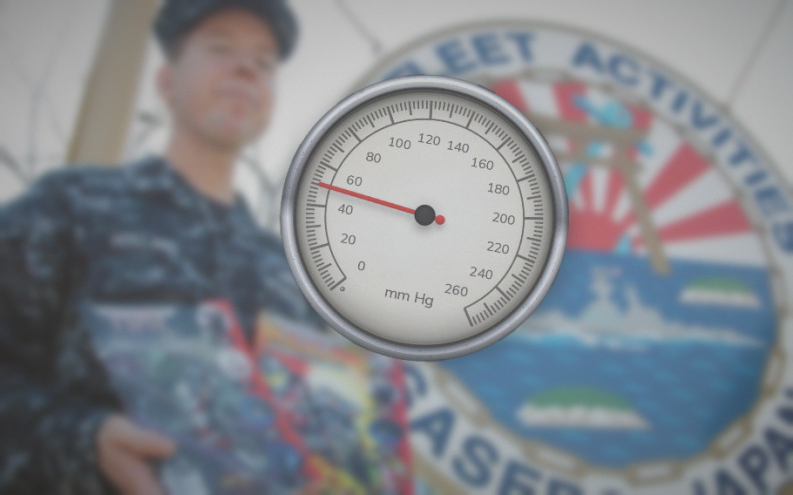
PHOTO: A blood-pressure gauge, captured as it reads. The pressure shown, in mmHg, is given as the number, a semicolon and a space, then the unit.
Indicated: 50; mmHg
